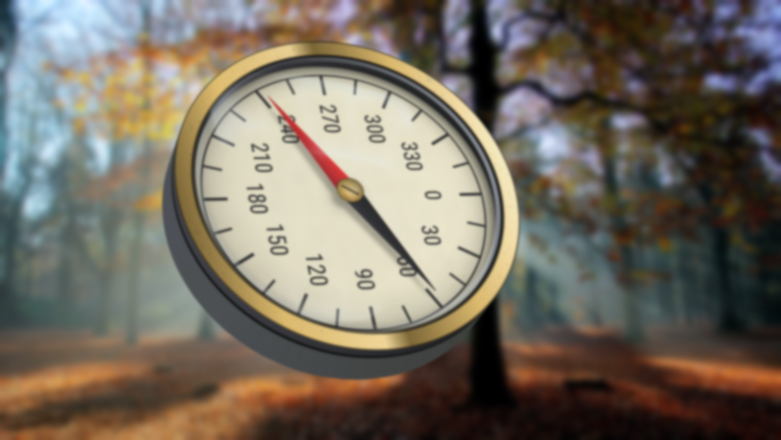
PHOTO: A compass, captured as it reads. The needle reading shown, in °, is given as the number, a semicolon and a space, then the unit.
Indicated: 240; °
